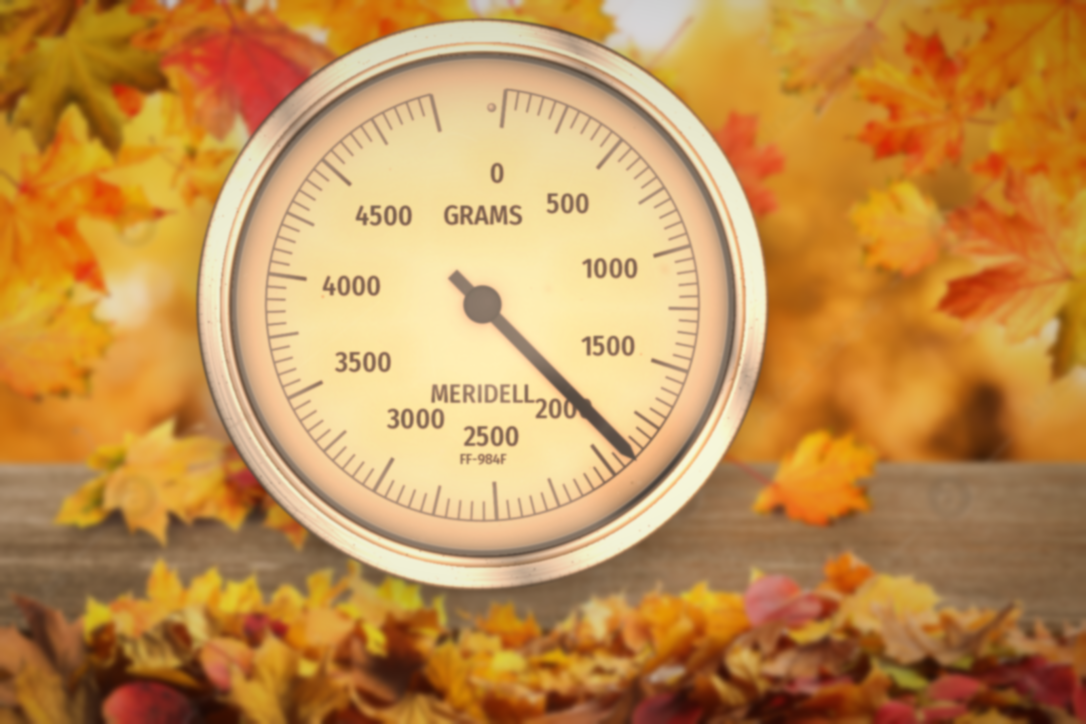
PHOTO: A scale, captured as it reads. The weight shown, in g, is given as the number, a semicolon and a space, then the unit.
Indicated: 1900; g
